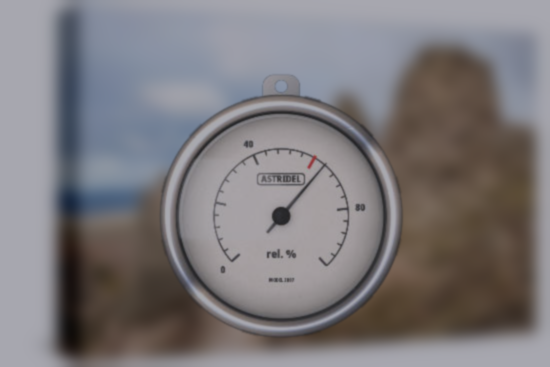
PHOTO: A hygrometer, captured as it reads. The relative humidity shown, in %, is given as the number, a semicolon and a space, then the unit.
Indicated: 64; %
